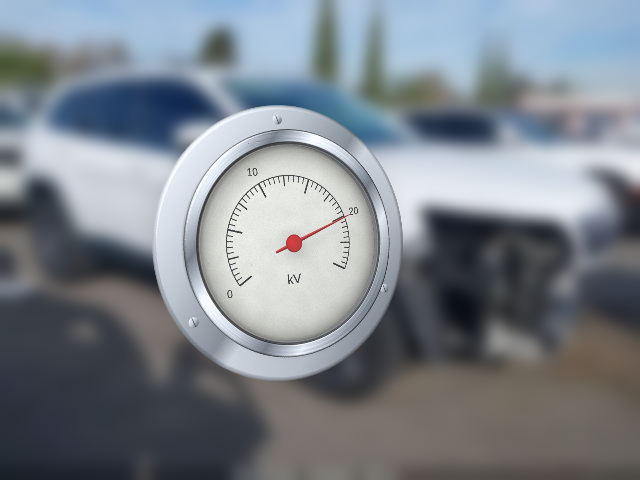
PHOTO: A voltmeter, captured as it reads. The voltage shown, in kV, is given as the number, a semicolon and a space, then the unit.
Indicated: 20; kV
